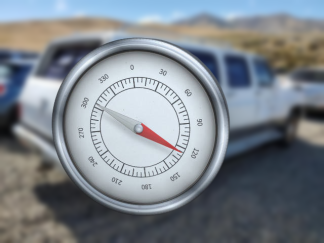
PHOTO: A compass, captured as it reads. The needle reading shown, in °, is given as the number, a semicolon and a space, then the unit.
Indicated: 125; °
